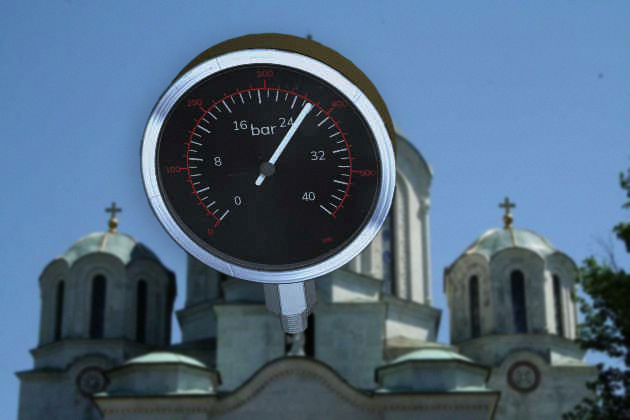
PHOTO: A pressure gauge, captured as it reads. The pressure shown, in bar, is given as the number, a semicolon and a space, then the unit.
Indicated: 25.5; bar
